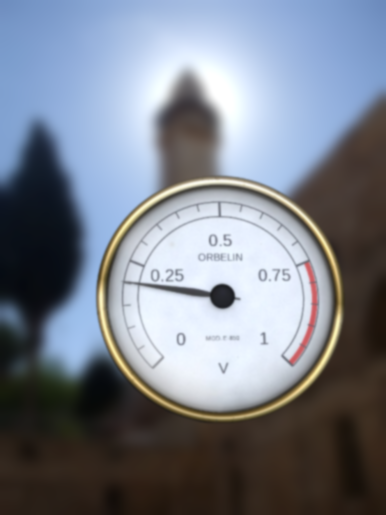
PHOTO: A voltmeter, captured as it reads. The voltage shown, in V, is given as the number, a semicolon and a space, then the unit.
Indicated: 0.2; V
